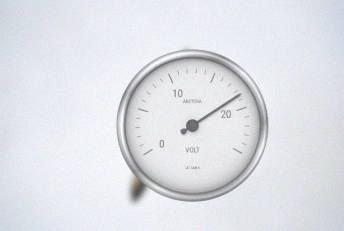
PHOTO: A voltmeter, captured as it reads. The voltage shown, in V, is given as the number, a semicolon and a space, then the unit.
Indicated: 18.5; V
